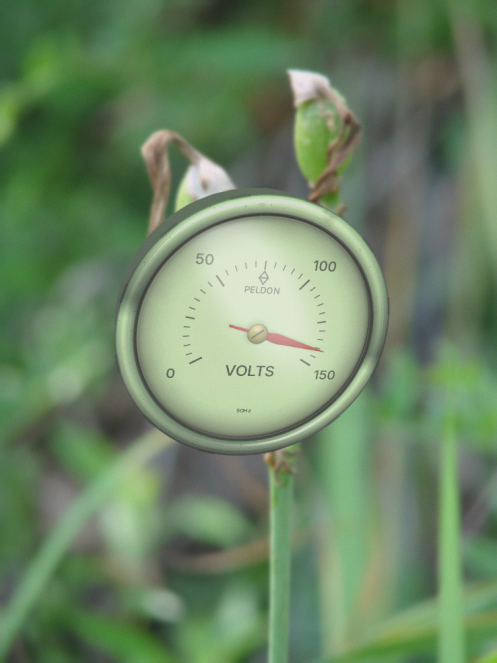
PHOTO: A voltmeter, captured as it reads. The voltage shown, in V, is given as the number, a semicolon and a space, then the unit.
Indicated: 140; V
